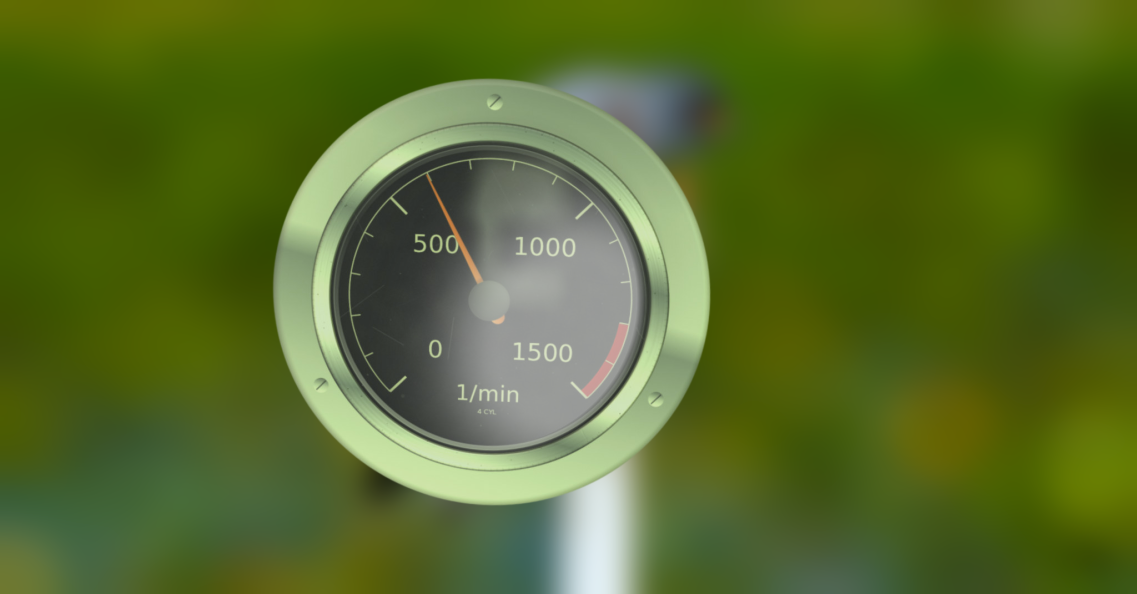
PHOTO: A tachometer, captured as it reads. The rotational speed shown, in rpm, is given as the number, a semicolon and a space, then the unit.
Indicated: 600; rpm
